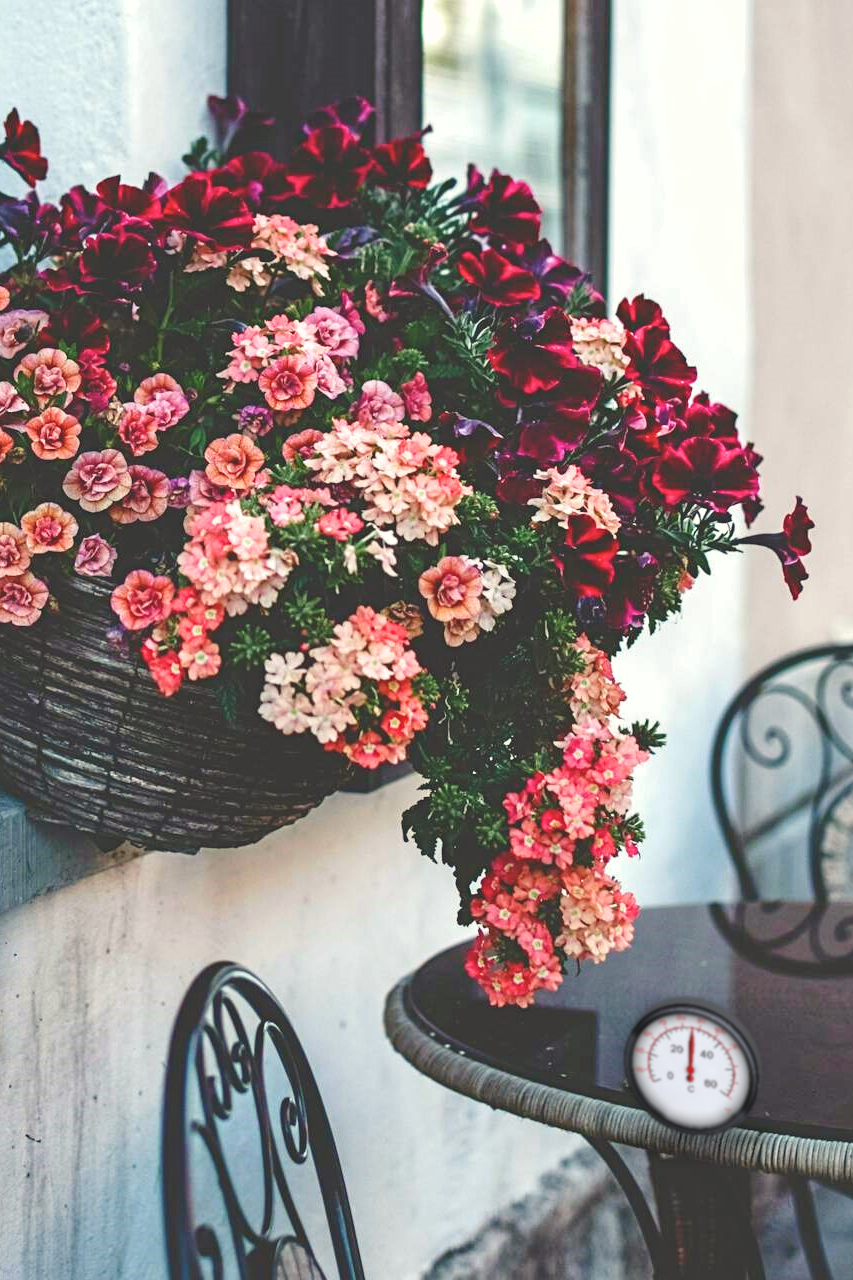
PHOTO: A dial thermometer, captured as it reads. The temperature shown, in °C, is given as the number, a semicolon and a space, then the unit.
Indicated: 30; °C
